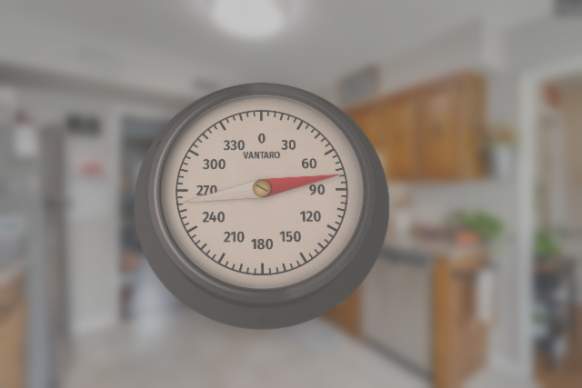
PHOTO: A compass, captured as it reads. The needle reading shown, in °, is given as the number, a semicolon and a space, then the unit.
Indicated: 80; °
